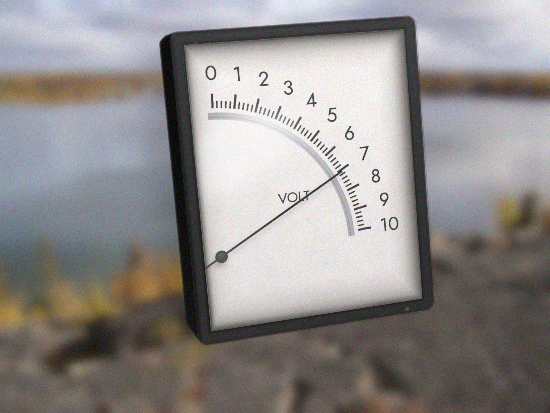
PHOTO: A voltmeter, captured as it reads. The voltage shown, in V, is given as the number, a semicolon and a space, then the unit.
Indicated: 7; V
